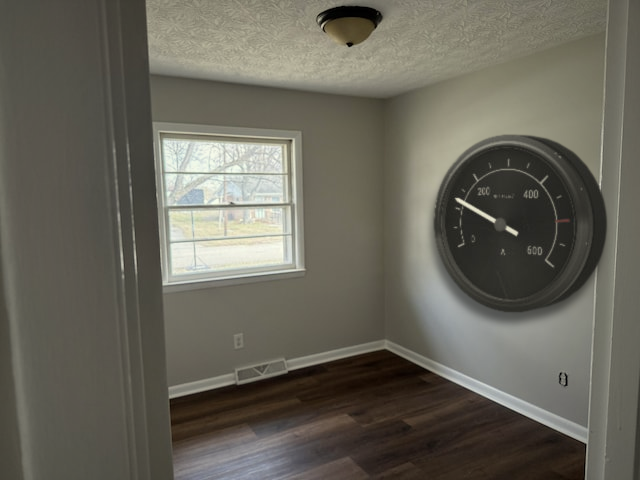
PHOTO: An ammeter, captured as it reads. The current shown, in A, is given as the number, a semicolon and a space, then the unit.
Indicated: 125; A
